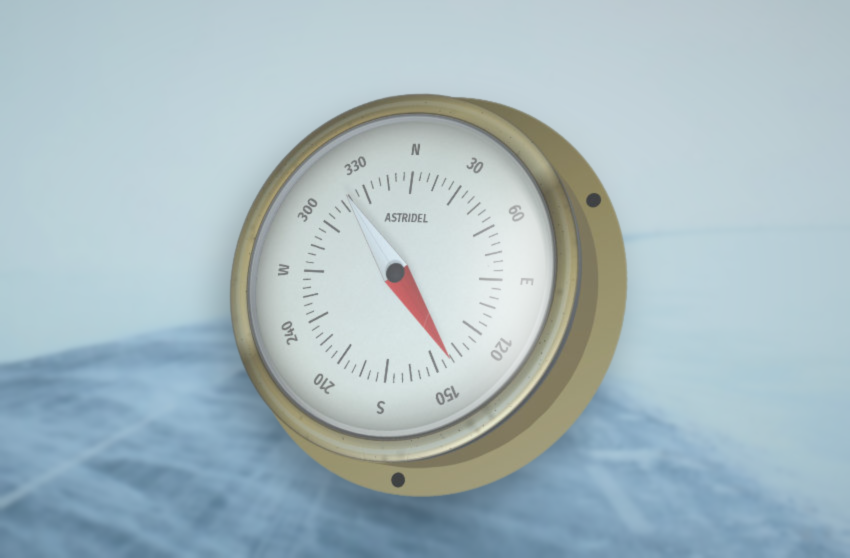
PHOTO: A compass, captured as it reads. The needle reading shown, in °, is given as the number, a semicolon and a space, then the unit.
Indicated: 140; °
